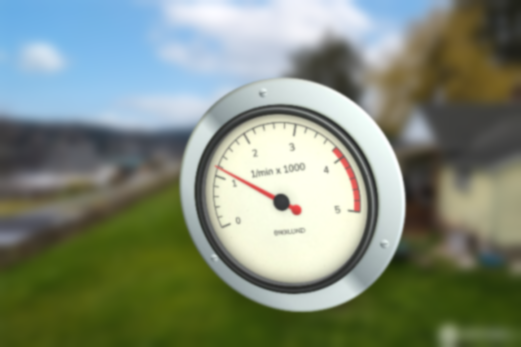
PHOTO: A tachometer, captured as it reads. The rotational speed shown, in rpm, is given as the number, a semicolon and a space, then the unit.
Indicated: 1200; rpm
